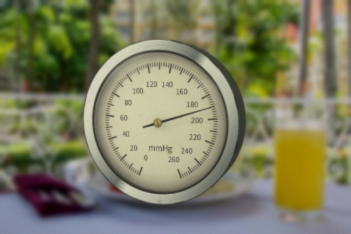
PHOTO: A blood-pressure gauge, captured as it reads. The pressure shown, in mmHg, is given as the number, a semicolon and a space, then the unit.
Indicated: 190; mmHg
